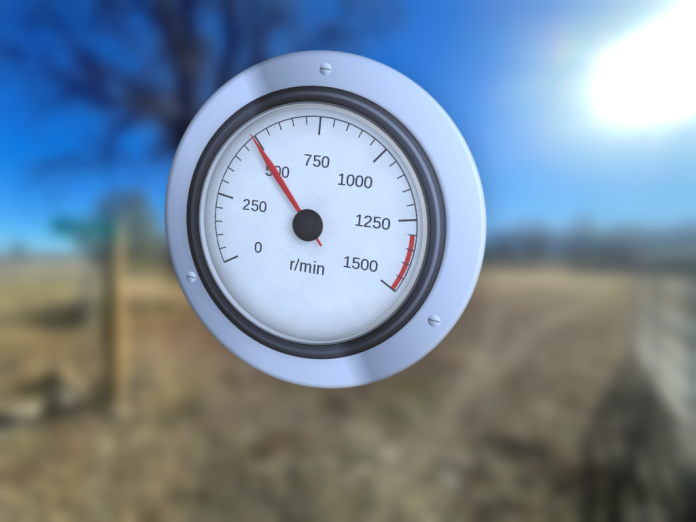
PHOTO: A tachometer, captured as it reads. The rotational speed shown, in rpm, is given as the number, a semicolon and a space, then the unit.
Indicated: 500; rpm
